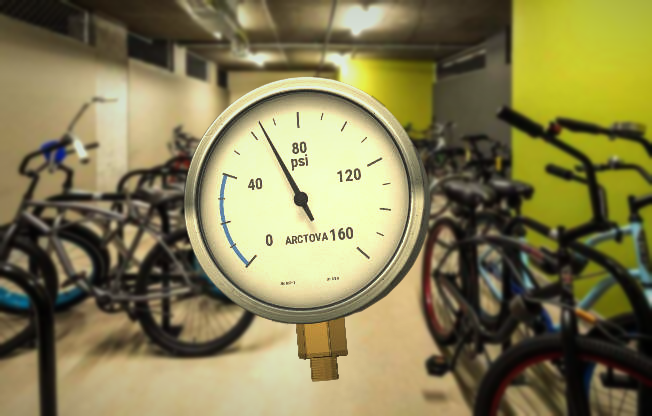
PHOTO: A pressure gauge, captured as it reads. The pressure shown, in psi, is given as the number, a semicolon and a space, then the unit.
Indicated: 65; psi
